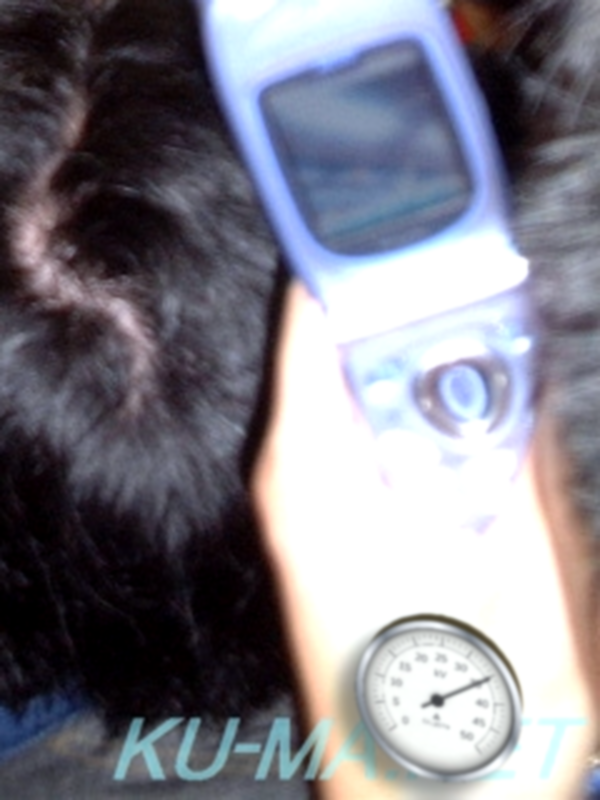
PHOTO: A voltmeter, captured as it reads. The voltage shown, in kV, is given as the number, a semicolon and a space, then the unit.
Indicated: 35; kV
